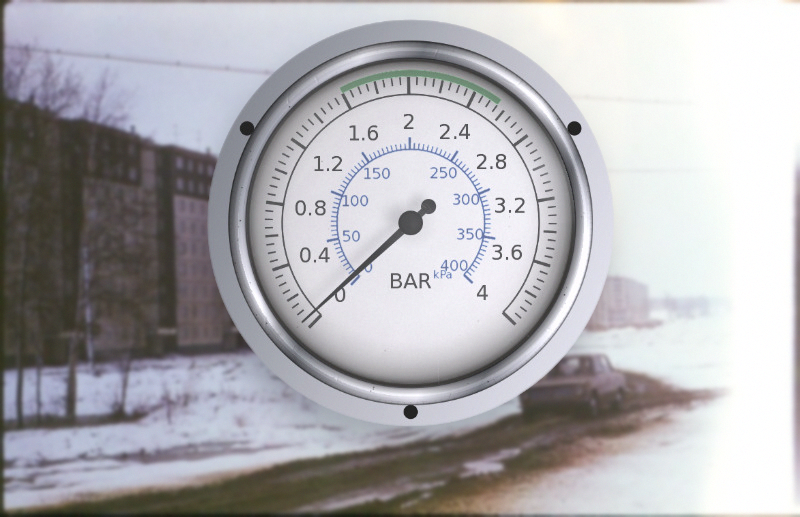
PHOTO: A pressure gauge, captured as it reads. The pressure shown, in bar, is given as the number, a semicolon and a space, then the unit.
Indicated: 0.05; bar
